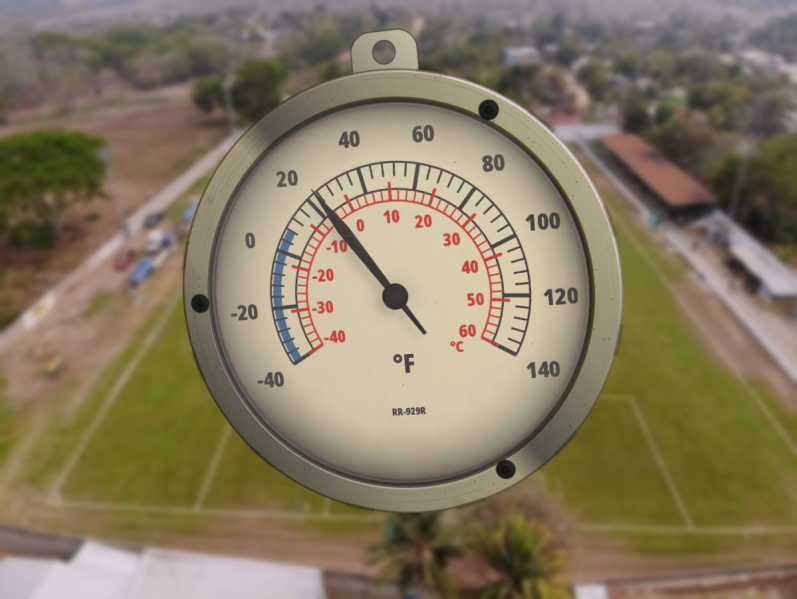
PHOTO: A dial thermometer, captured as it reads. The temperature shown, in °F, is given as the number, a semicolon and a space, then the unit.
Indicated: 24; °F
